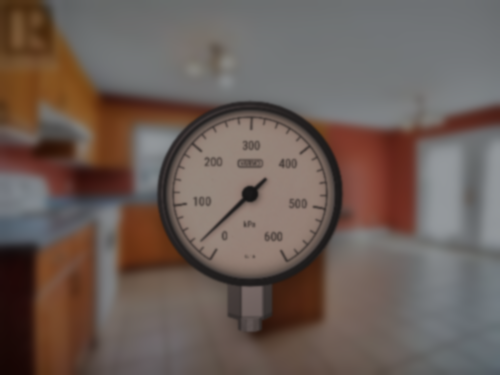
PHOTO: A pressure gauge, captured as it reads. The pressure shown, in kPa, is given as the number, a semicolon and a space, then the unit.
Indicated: 30; kPa
